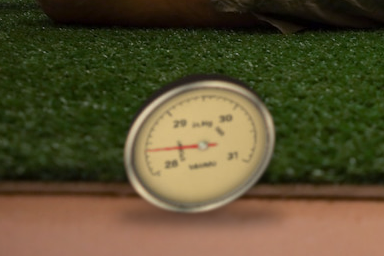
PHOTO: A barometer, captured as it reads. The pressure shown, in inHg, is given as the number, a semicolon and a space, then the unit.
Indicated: 28.4; inHg
